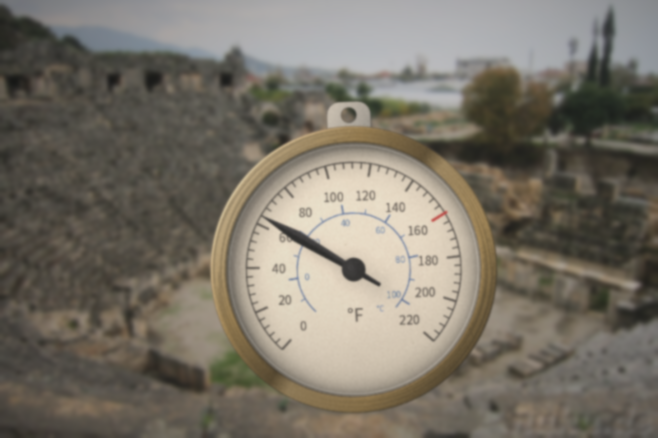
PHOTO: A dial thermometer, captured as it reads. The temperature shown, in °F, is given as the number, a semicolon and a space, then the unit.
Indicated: 64; °F
